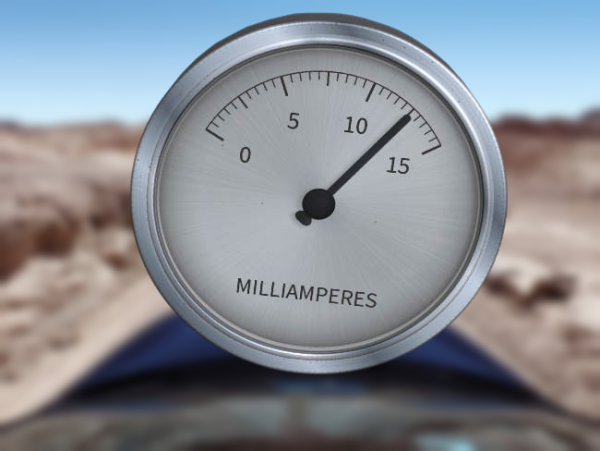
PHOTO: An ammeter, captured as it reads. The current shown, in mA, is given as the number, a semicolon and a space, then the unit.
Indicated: 12.5; mA
